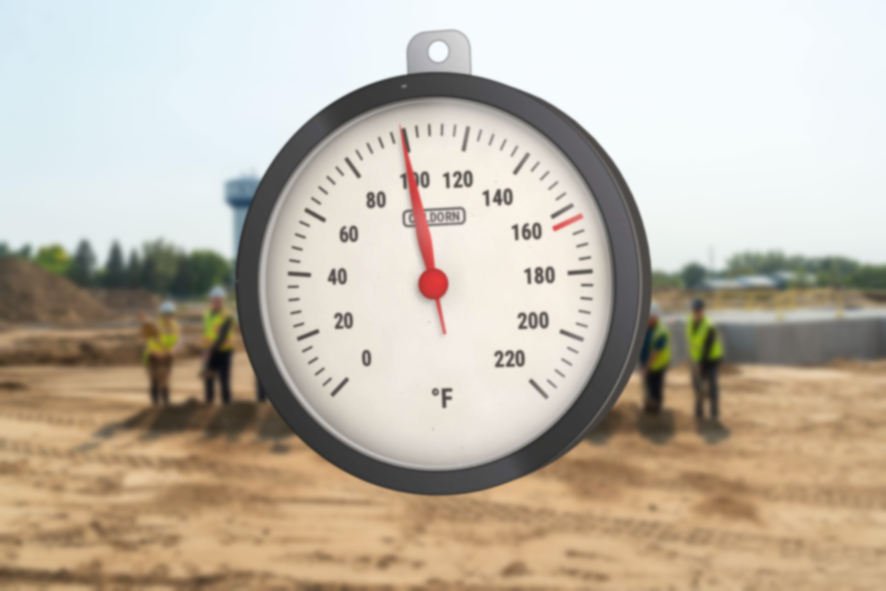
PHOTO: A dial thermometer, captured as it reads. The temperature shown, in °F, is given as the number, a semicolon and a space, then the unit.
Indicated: 100; °F
